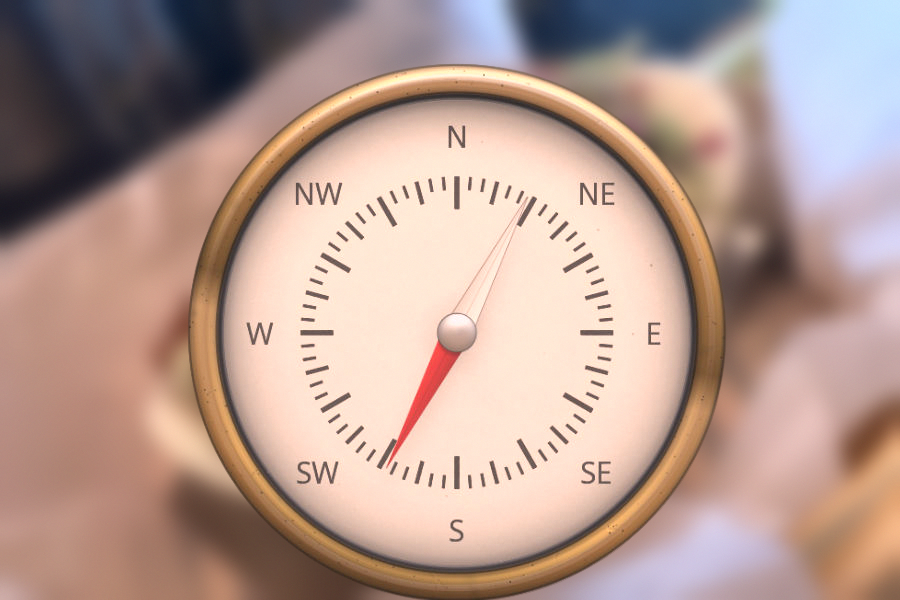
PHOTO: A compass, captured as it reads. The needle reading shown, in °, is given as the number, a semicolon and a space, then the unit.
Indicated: 207.5; °
